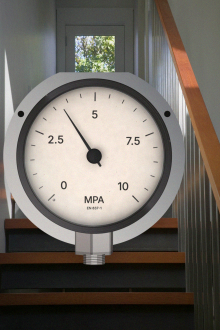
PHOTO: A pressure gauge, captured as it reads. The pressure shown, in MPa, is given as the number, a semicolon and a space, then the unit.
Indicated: 3.75; MPa
